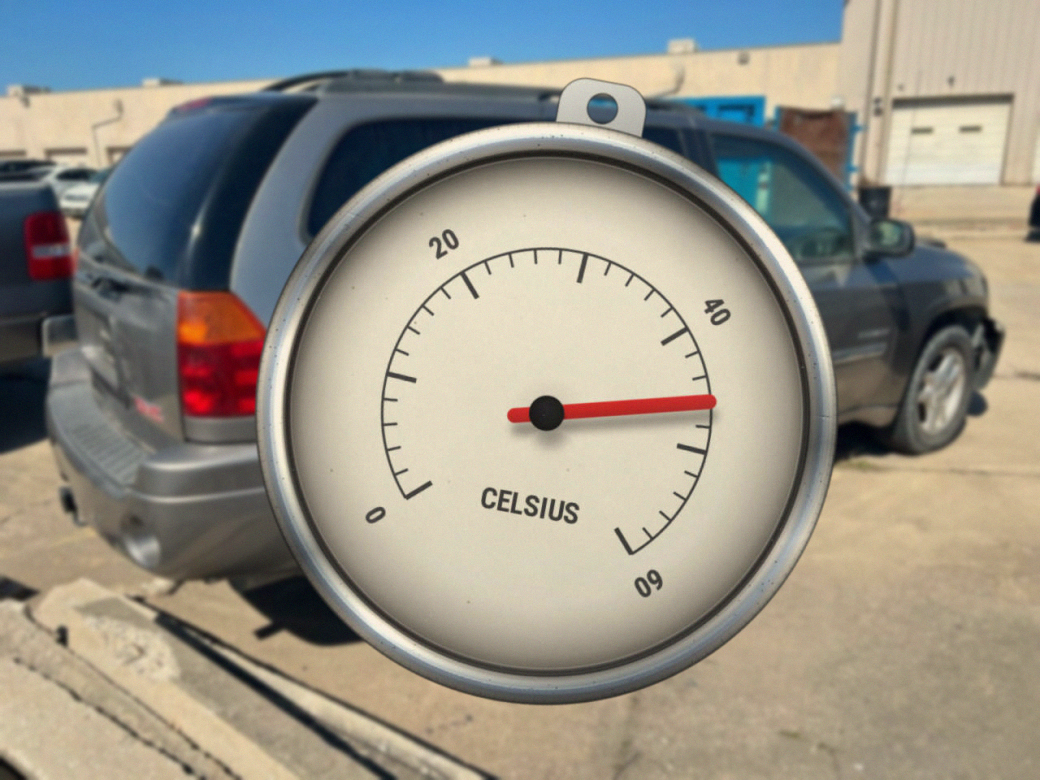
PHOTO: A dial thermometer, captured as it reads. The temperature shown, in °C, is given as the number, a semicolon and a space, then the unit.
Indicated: 46; °C
